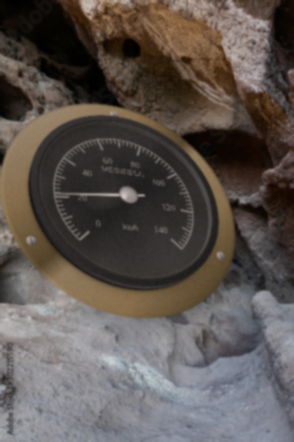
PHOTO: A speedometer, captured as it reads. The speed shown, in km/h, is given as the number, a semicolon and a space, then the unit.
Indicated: 20; km/h
